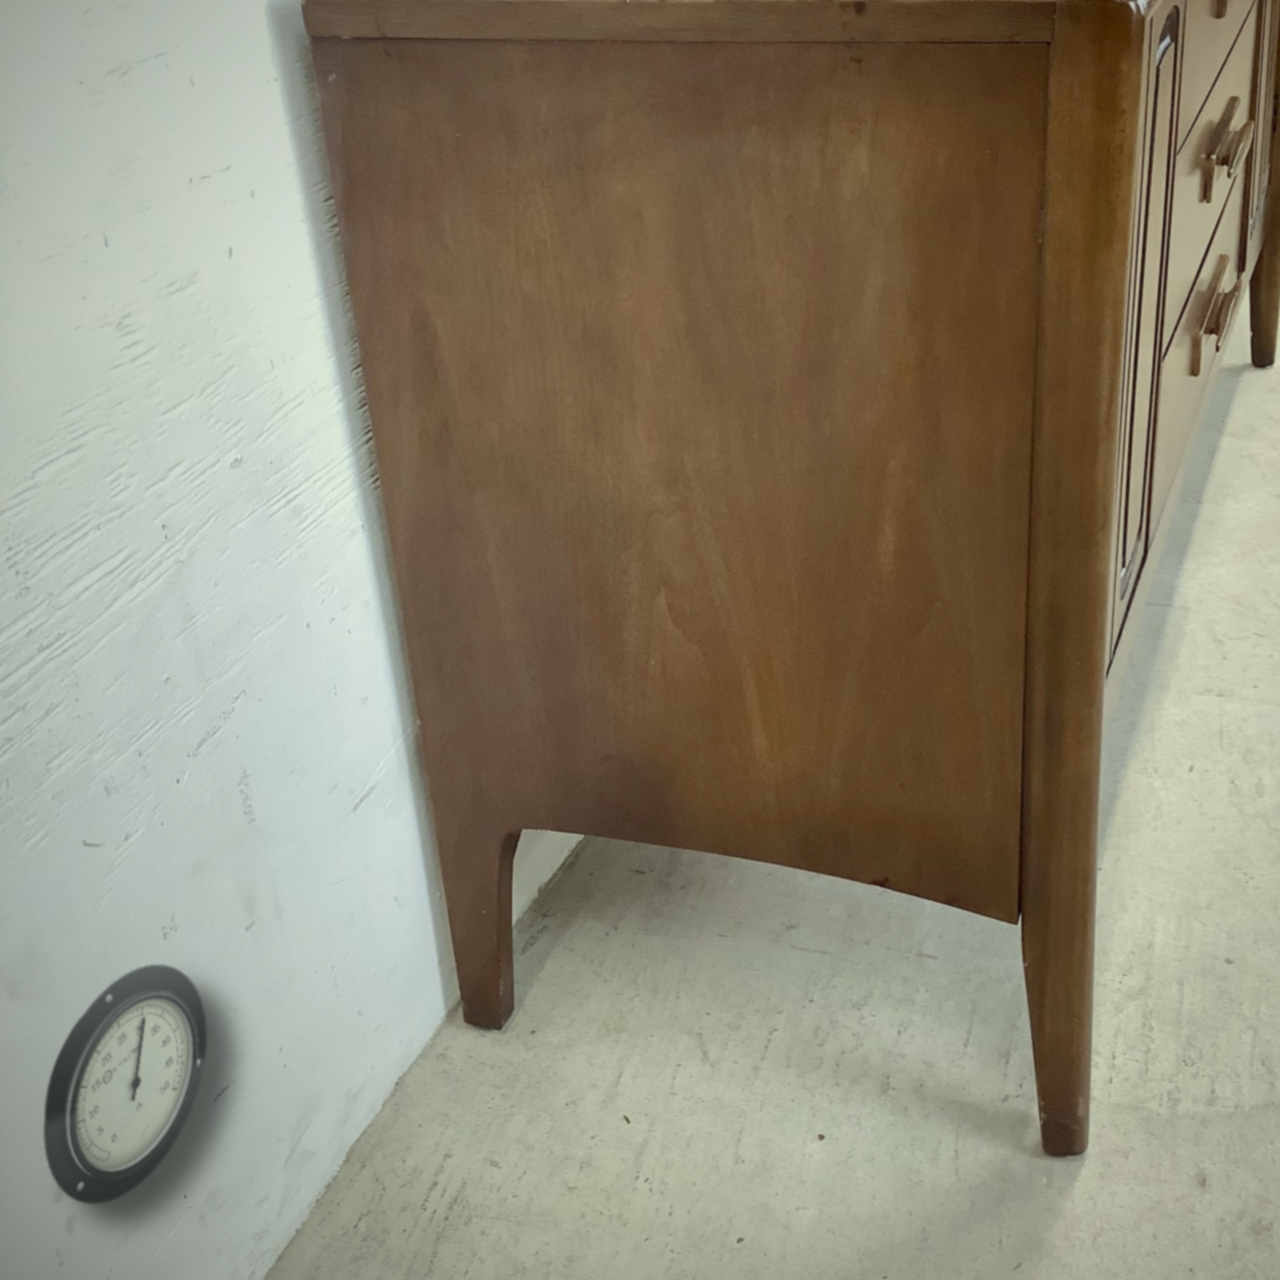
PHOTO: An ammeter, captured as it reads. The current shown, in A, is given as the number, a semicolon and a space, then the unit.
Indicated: 30; A
